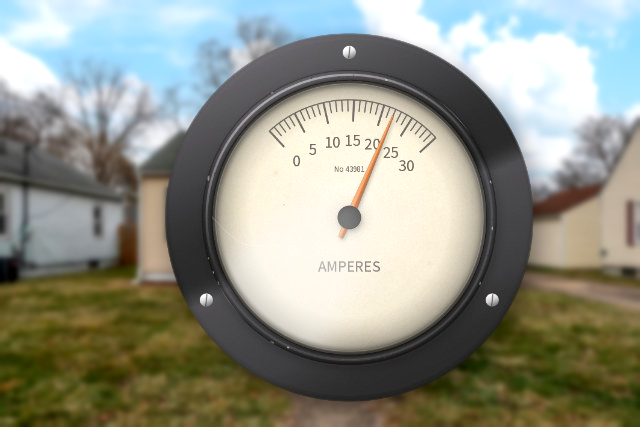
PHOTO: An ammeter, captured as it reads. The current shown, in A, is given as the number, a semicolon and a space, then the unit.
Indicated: 22; A
